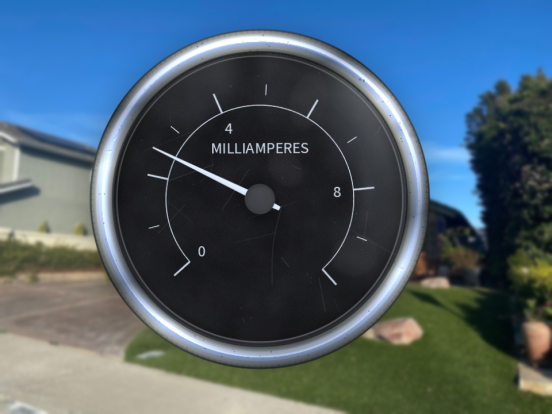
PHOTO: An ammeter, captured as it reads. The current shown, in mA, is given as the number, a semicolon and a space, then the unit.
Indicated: 2.5; mA
